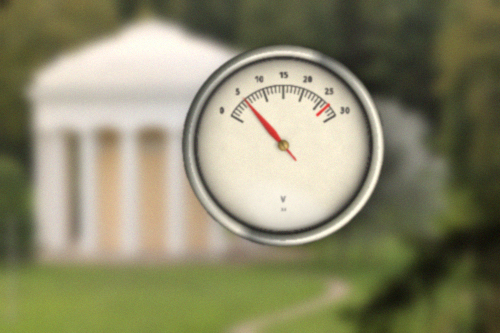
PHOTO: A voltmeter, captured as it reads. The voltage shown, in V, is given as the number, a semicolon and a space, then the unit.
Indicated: 5; V
